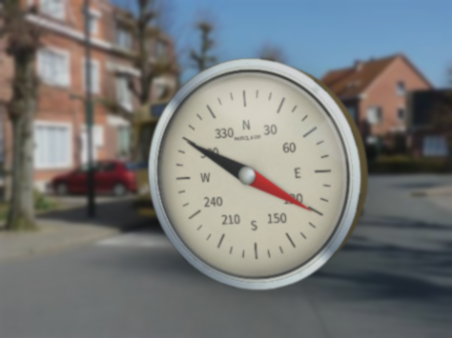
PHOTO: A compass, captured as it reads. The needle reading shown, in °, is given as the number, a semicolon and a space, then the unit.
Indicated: 120; °
